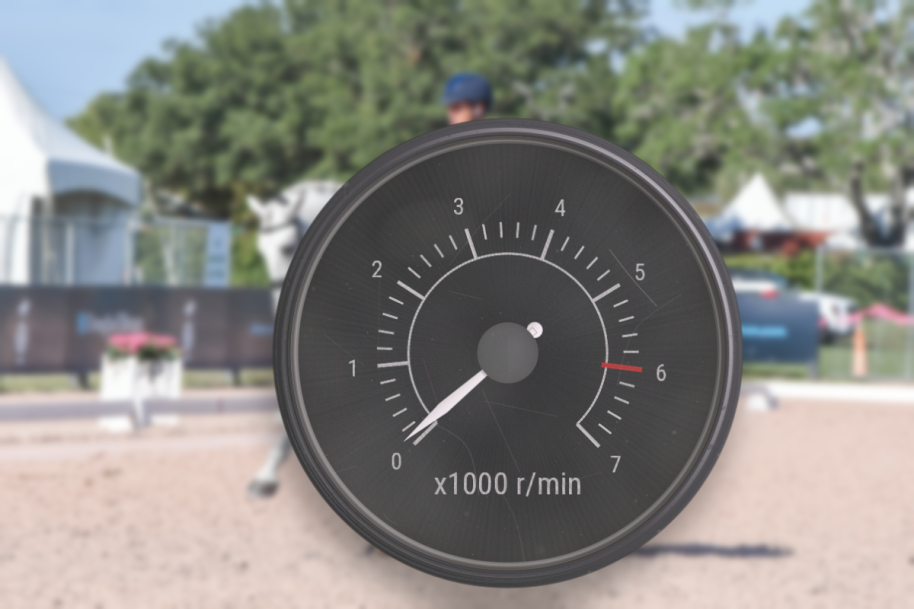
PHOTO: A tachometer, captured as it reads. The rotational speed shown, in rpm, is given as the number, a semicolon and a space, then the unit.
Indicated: 100; rpm
